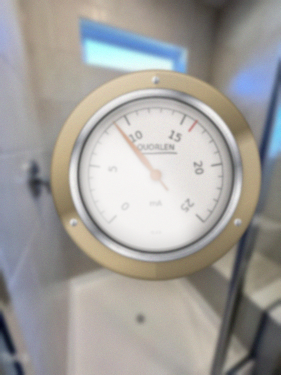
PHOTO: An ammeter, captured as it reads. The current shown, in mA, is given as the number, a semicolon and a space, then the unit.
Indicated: 9; mA
